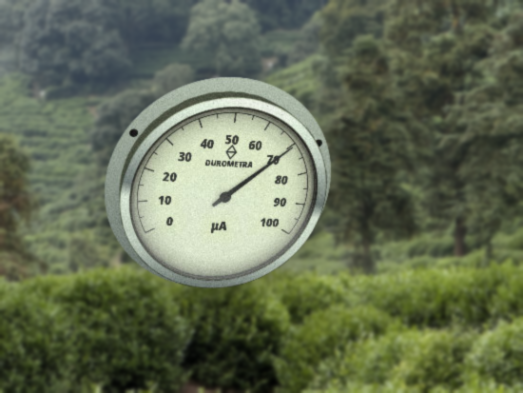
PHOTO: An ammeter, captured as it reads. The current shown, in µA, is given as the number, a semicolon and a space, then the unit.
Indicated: 70; µA
